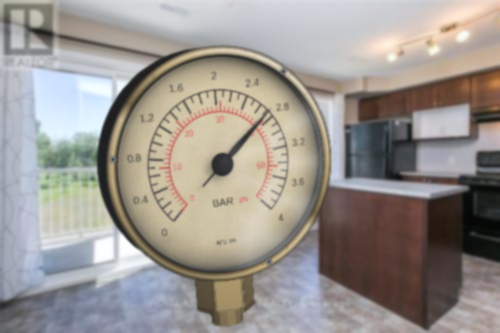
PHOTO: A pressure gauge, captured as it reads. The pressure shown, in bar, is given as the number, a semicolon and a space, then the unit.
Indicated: 2.7; bar
